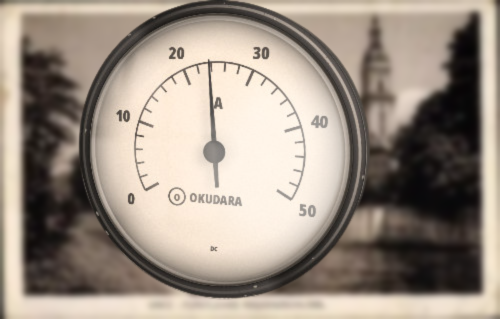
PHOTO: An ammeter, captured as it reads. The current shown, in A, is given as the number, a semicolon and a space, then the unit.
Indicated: 24; A
